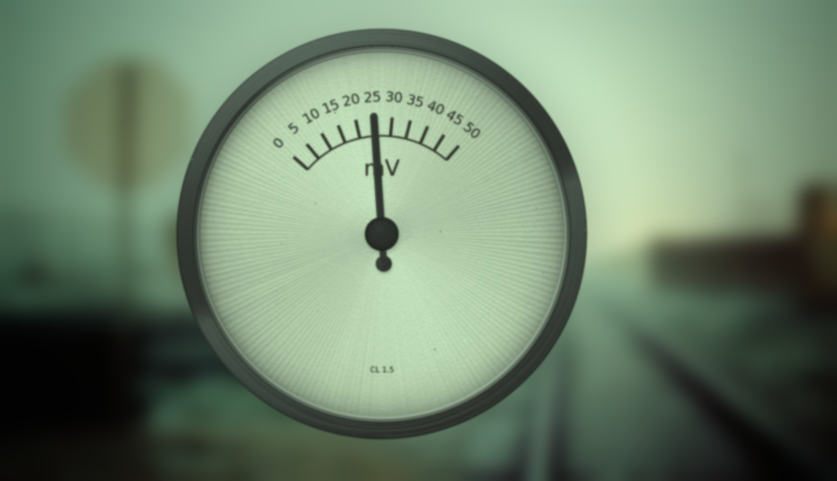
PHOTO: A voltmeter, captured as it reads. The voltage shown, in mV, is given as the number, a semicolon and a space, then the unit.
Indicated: 25; mV
